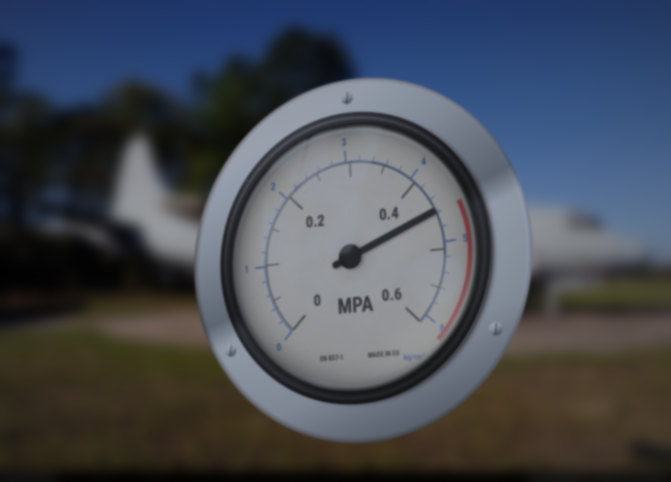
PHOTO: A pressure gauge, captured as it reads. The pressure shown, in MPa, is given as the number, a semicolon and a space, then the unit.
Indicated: 0.45; MPa
